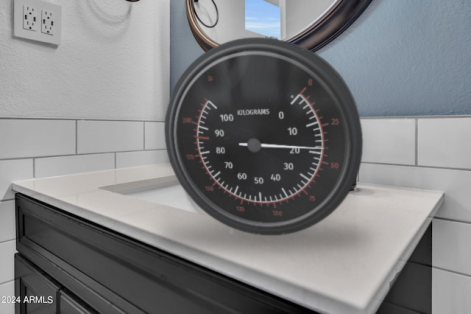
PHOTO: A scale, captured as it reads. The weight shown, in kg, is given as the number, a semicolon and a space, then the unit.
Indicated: 18; kg
